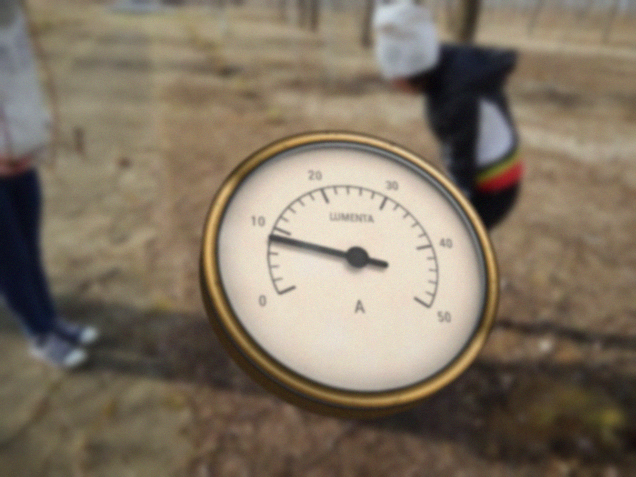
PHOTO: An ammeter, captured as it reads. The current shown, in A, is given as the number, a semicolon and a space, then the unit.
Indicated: 8; A
